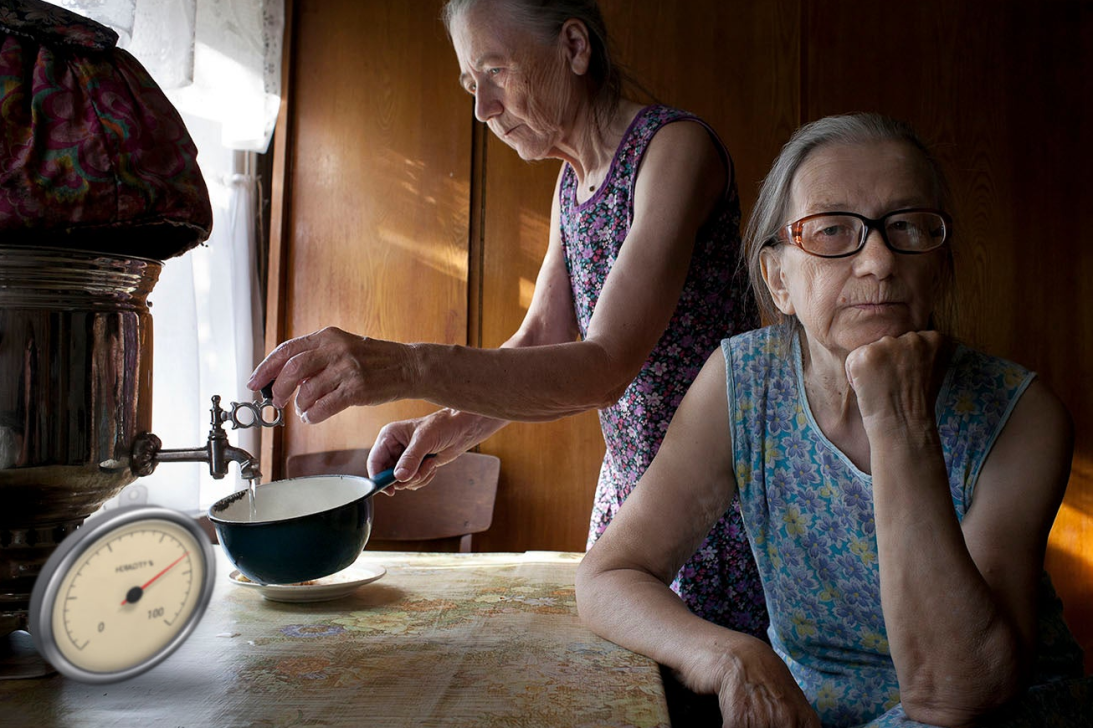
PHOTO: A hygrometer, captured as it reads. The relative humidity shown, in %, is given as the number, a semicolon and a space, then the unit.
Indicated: 72; %
